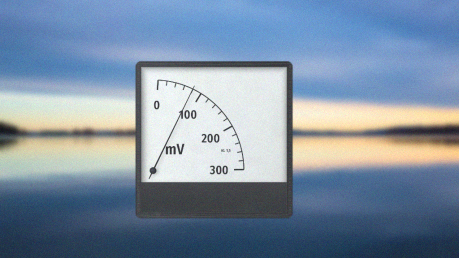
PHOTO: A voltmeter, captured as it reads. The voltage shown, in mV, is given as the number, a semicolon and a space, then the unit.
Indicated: 80; mV
